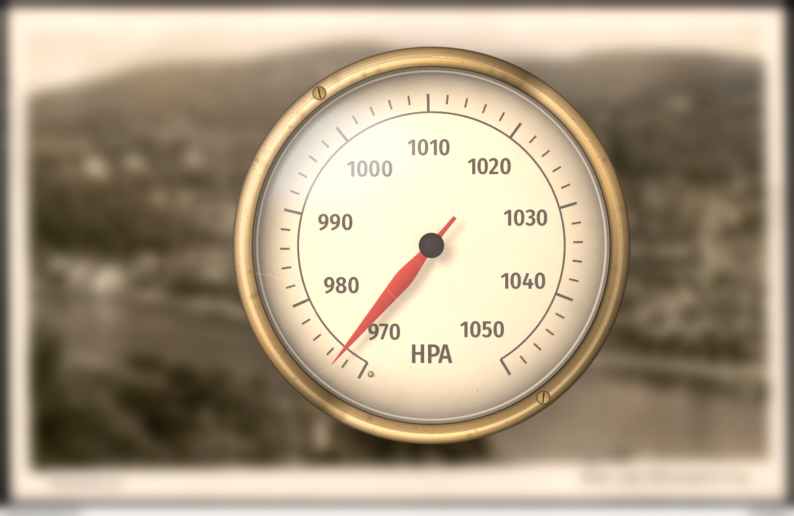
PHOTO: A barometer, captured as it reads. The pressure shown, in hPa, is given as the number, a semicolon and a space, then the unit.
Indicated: 973; hPa
